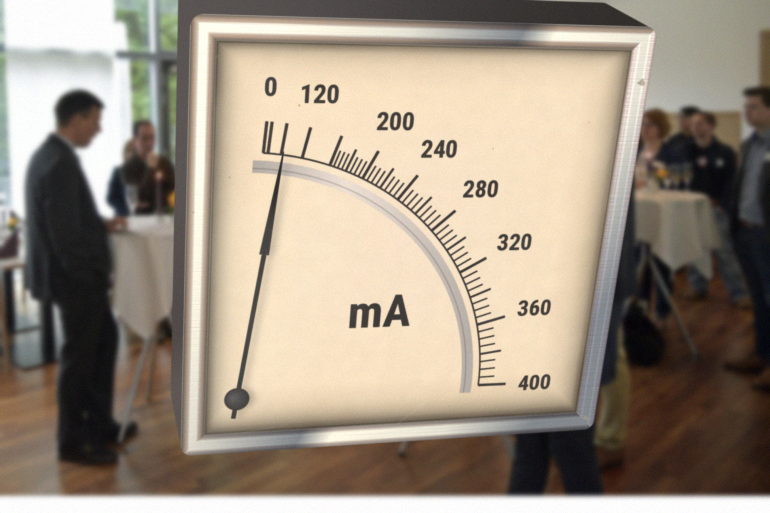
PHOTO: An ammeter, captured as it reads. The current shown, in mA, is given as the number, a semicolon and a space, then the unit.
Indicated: 80; mA
